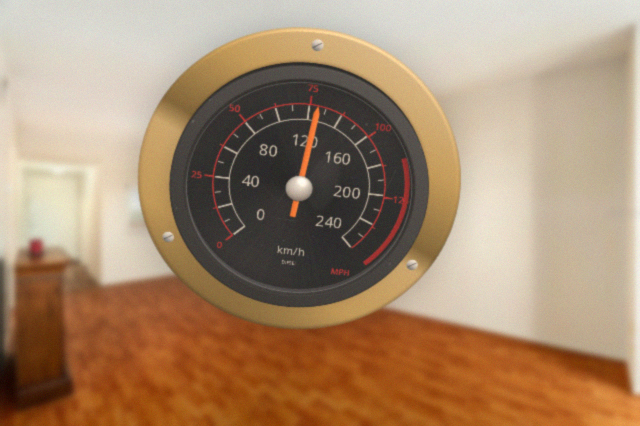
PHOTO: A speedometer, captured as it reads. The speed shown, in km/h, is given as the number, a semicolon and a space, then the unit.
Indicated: 125; km/h
